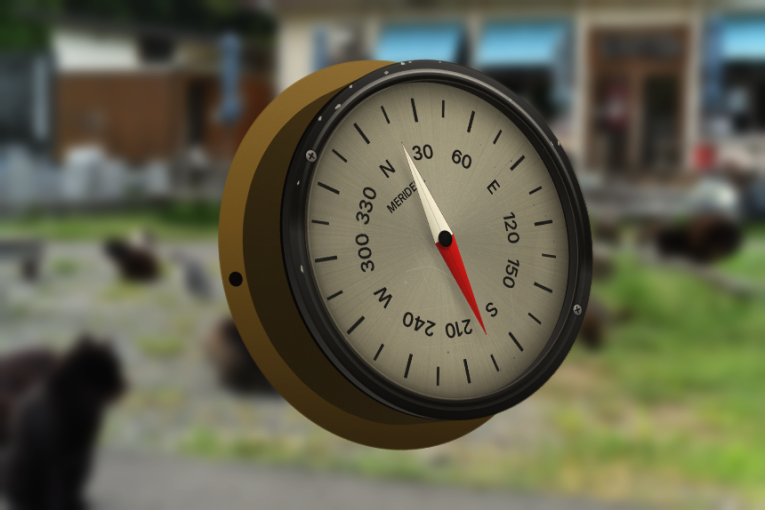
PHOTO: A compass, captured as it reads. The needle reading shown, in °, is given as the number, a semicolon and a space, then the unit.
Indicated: 195; °
